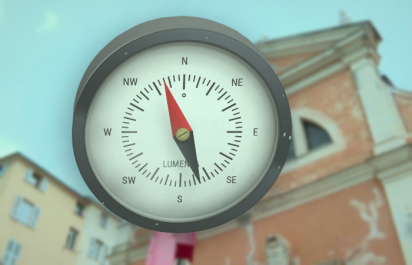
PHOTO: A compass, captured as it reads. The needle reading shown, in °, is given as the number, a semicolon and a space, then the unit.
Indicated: 340; °
